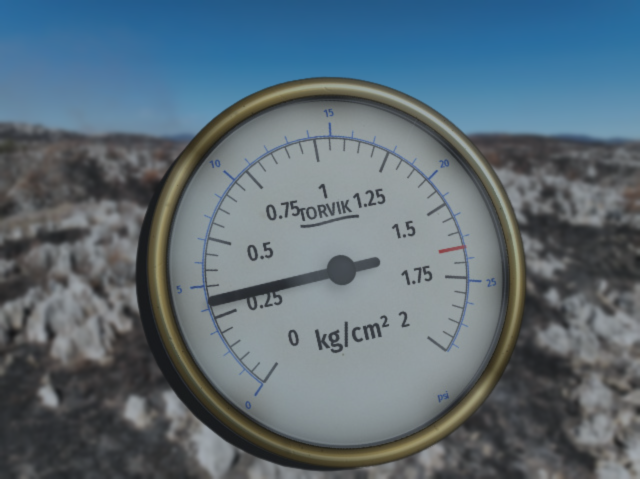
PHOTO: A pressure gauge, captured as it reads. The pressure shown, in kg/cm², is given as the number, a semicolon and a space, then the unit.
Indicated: 0.3; kg/cm²
